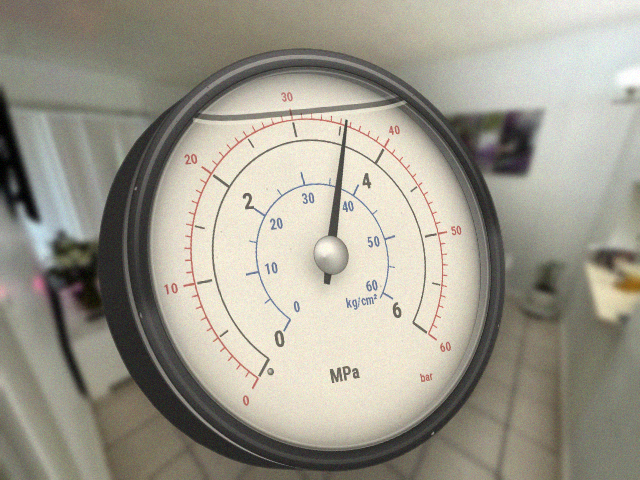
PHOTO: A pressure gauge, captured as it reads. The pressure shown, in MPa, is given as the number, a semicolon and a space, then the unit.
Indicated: 3.5; MPa
